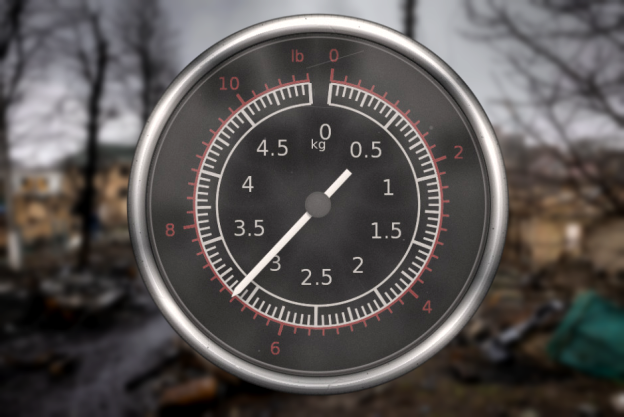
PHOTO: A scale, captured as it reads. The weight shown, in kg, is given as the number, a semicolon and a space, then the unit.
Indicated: 3.1; kg
